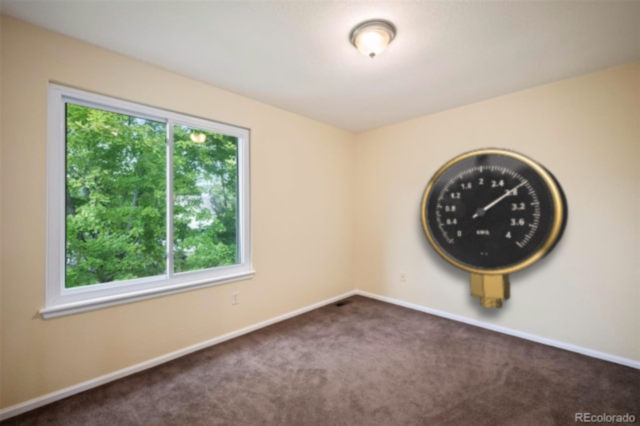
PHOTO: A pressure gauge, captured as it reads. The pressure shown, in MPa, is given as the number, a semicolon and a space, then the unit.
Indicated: 2.8; MPa
